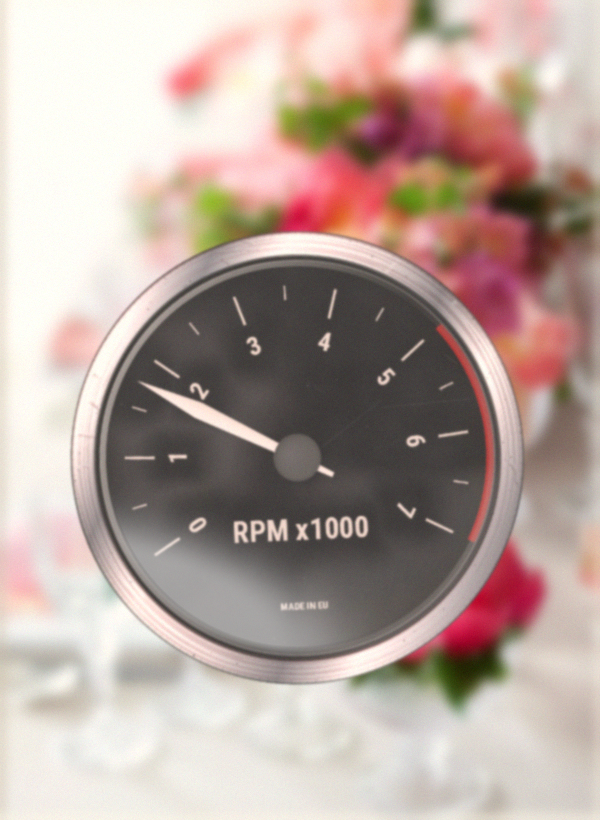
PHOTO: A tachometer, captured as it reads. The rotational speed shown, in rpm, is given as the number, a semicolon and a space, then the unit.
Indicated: 1750; rpm
